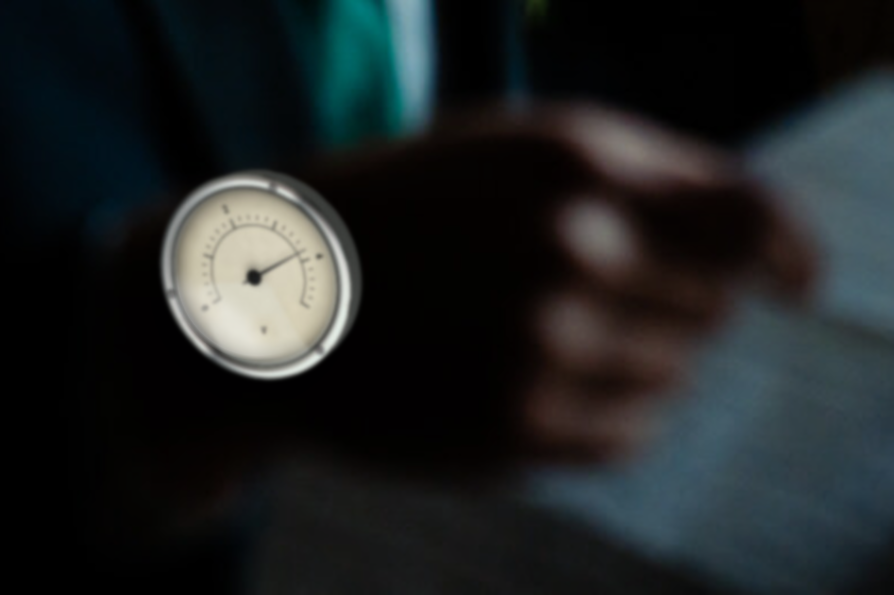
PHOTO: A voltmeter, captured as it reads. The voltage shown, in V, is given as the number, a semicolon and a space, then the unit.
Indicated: 3.8; V
